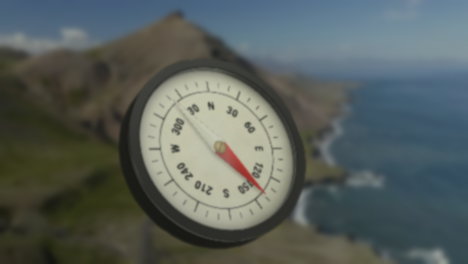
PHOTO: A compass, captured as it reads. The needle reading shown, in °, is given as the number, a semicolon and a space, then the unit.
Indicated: 140; °
